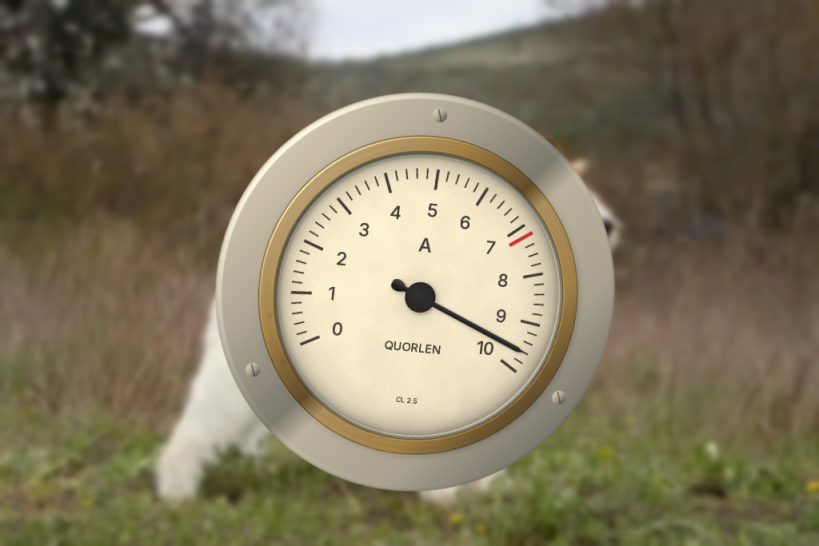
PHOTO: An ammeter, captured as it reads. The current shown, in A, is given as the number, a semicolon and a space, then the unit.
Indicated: 9.6; A
